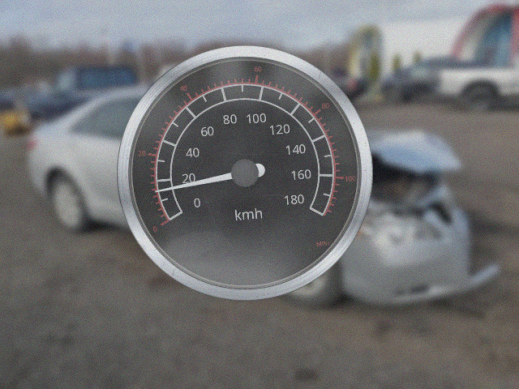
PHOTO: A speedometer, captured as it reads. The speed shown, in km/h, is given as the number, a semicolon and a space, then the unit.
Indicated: 15; km/h
